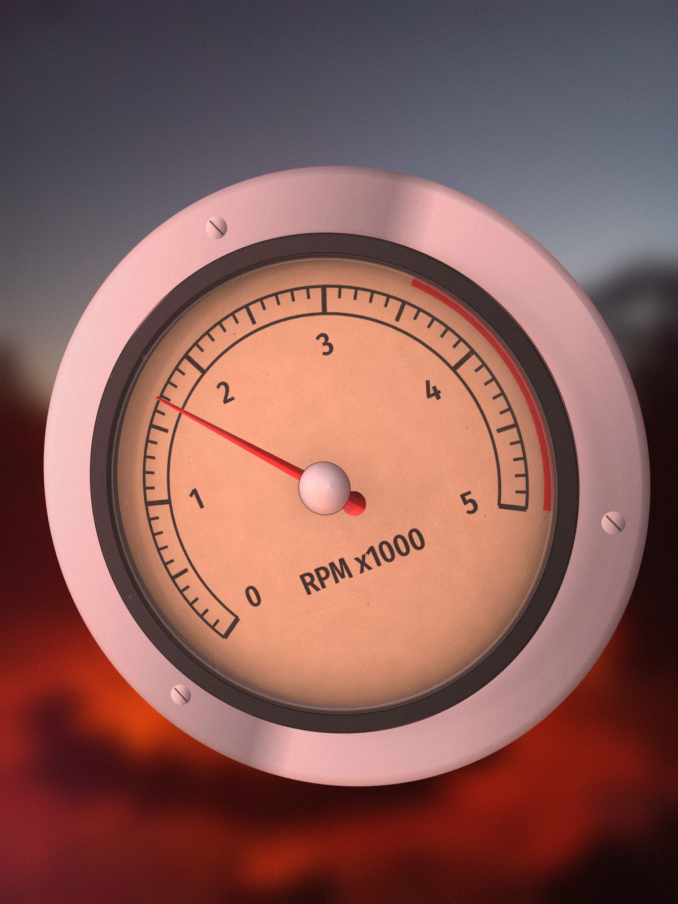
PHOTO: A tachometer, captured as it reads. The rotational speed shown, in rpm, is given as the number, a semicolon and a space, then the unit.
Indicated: 1700; rpm
